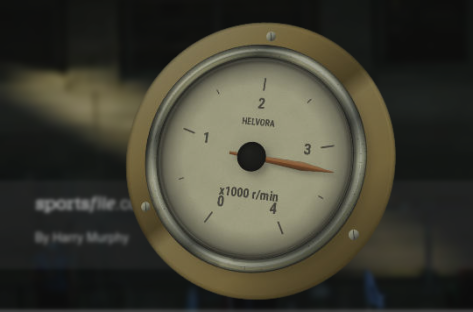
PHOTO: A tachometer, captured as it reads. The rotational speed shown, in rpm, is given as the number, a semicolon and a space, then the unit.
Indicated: 3250; rpm
